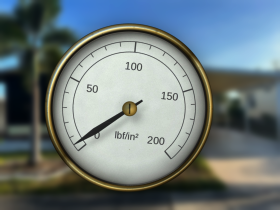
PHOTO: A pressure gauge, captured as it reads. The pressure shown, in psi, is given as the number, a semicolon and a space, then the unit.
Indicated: 5; psi
